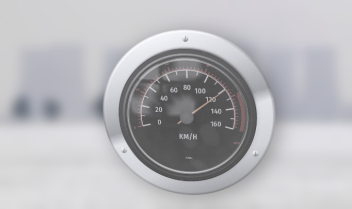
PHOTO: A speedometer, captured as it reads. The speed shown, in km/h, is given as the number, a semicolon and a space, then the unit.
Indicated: 120; km/h
